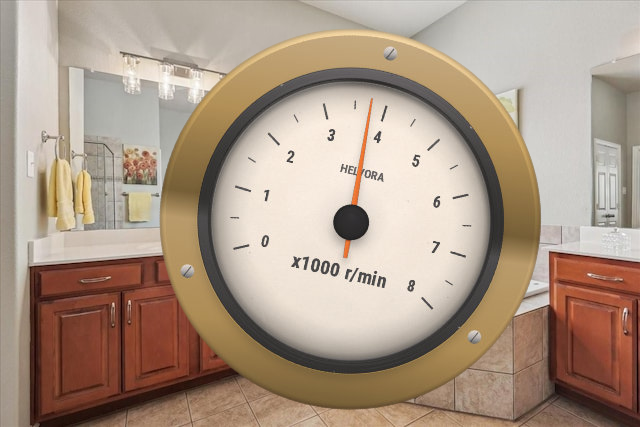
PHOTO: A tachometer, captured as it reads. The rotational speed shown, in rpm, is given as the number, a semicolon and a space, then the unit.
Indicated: 3750; rpm
